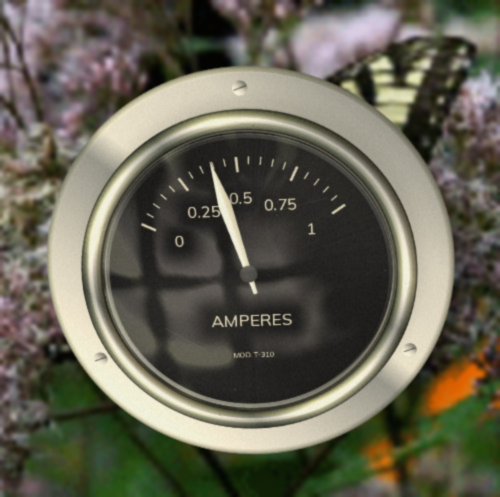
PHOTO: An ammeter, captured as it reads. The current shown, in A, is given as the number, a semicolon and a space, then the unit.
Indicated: 0.4; A
